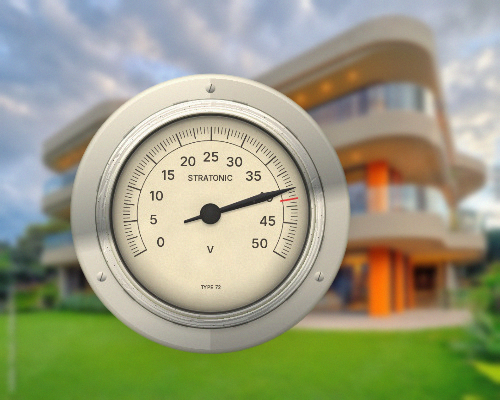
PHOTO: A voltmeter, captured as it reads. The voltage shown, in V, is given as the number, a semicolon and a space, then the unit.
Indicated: 40; V
